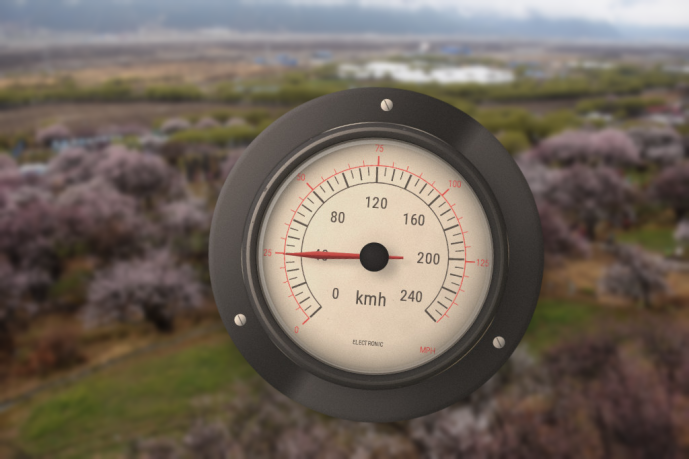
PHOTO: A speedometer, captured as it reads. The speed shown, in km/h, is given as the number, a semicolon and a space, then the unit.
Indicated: 40; km/h
